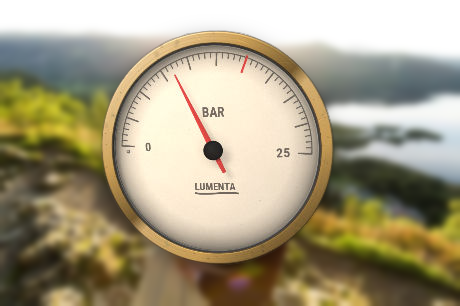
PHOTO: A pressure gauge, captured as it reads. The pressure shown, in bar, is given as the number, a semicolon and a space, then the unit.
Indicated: 8.5; bar
